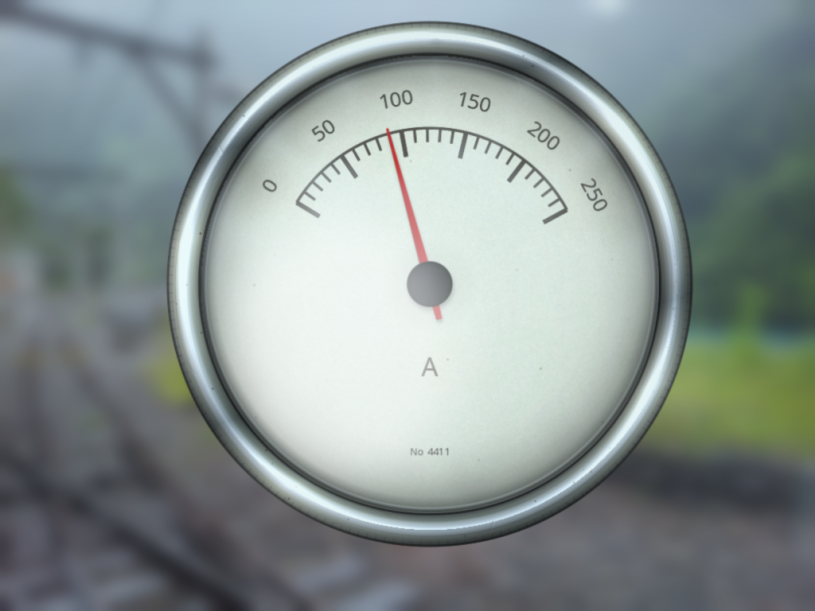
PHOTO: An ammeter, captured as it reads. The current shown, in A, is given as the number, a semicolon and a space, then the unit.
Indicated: 90; A
